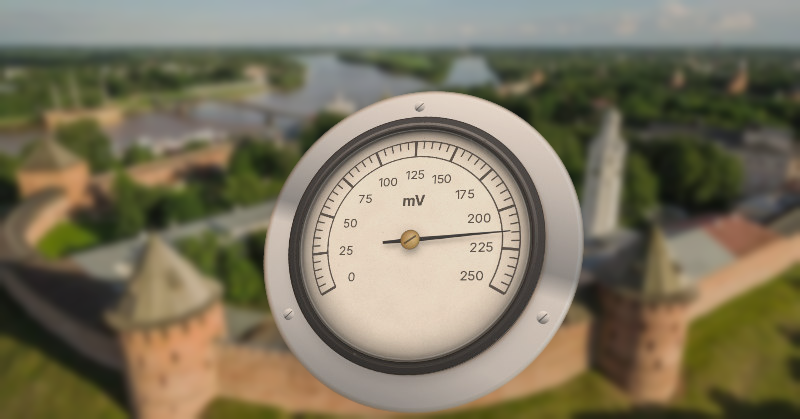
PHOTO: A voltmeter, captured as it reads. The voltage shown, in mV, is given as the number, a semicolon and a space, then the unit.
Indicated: 215; mV
